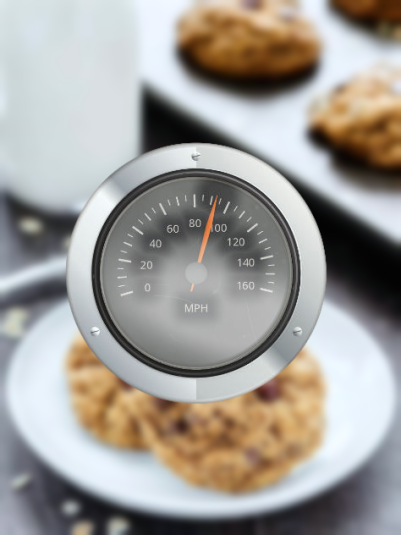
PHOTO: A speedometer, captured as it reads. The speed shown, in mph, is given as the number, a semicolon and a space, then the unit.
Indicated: 92.5; mph
